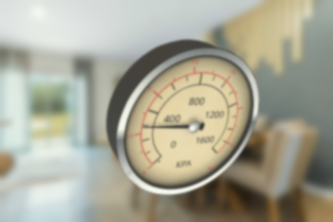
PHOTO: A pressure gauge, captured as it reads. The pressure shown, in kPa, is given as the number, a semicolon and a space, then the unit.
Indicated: 300; kPa
